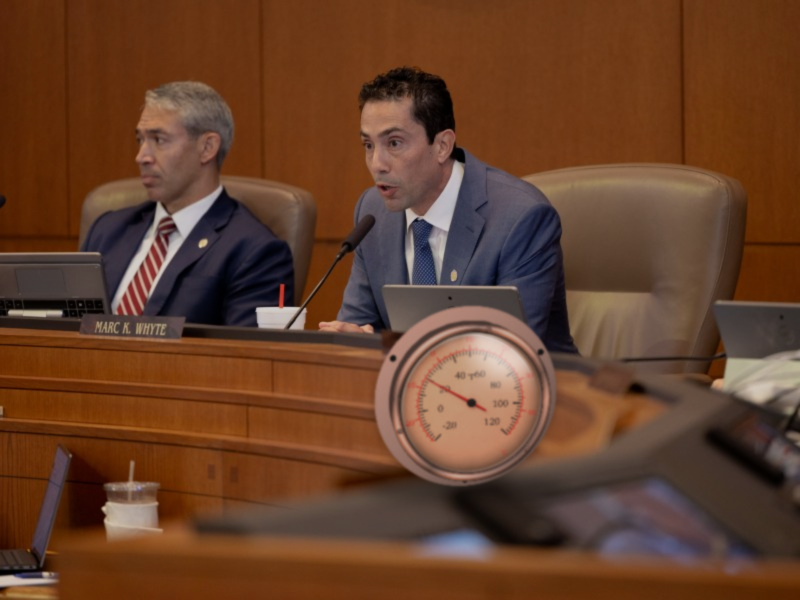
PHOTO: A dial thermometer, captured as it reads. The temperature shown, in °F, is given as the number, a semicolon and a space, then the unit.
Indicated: 20; °F
